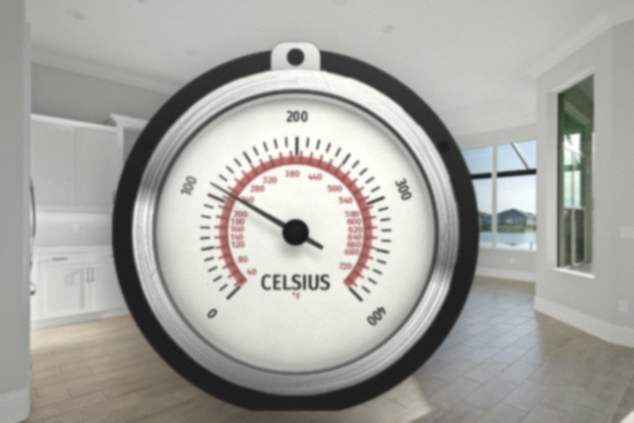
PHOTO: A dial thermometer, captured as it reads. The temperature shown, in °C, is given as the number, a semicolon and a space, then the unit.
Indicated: 110; °C
